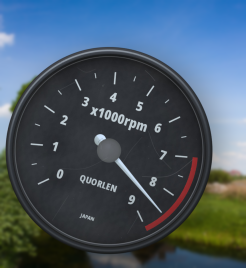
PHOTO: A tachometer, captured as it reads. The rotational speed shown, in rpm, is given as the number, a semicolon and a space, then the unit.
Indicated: 8500; rpm
